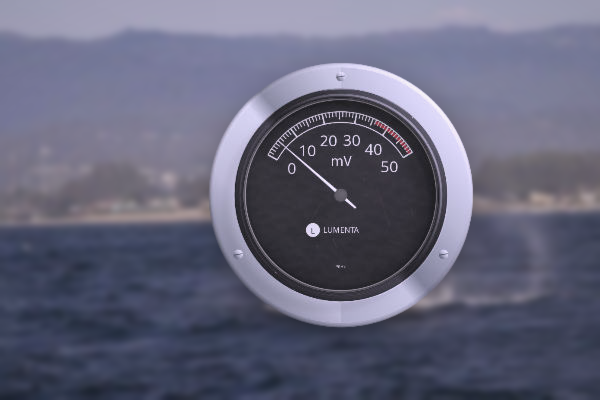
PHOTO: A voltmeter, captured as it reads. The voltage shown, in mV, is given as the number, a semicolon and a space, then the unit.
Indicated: 5; mV
